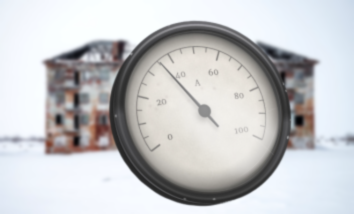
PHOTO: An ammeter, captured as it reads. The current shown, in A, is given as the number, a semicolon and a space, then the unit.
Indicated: 35; A
